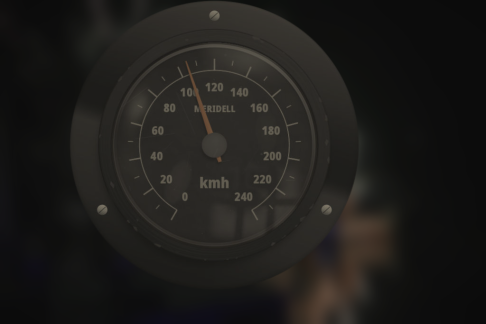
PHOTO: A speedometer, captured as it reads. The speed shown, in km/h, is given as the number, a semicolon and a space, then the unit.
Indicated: 105; km/h
